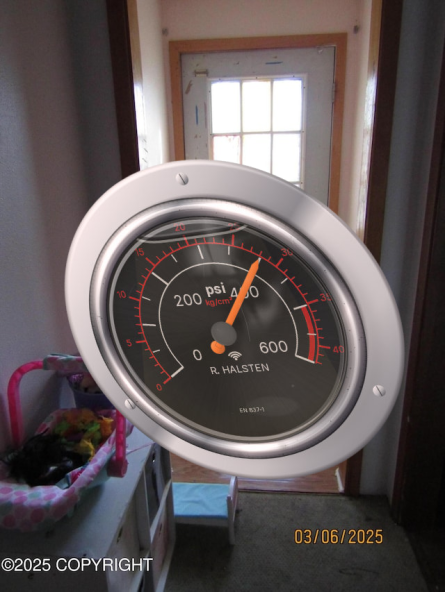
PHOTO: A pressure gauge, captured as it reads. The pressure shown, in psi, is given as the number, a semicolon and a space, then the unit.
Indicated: 400; psi
